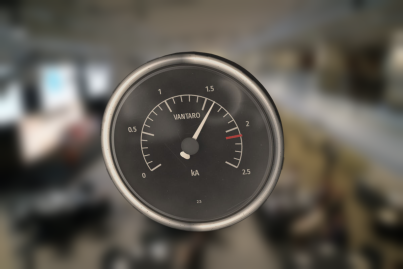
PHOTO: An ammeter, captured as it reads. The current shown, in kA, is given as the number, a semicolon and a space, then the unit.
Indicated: 1.6; kA
